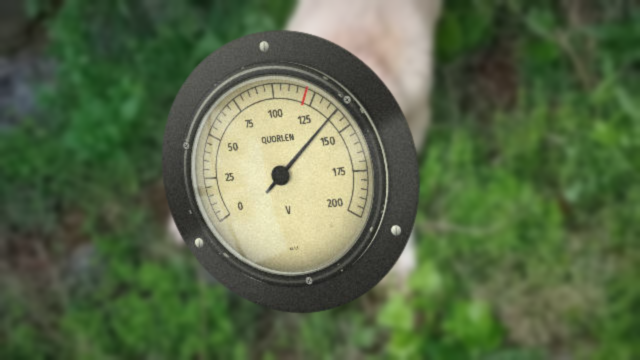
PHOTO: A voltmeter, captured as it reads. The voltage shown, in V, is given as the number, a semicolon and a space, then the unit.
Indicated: 140; V
